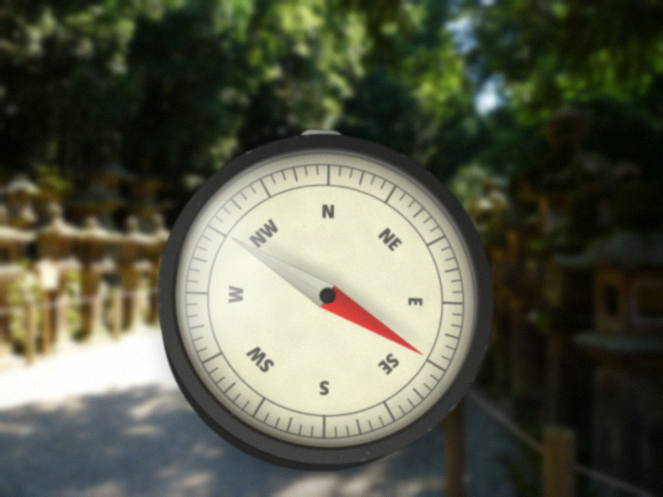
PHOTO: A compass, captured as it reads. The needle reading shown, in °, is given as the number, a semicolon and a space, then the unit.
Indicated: 120; °
